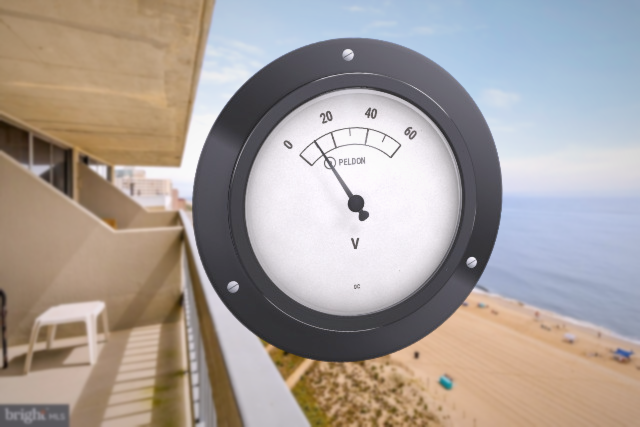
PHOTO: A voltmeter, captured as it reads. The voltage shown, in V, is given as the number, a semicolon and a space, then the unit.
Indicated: 10; V
